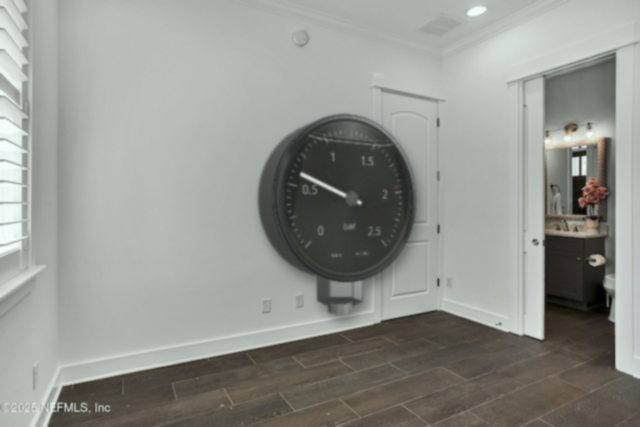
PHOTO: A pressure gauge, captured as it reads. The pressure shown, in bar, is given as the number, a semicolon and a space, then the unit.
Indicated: 0.6; bar
